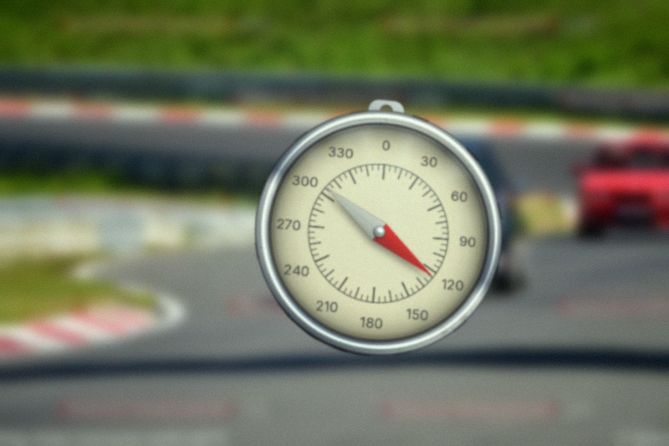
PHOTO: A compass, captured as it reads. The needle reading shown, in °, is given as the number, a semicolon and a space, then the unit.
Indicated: 125; °
